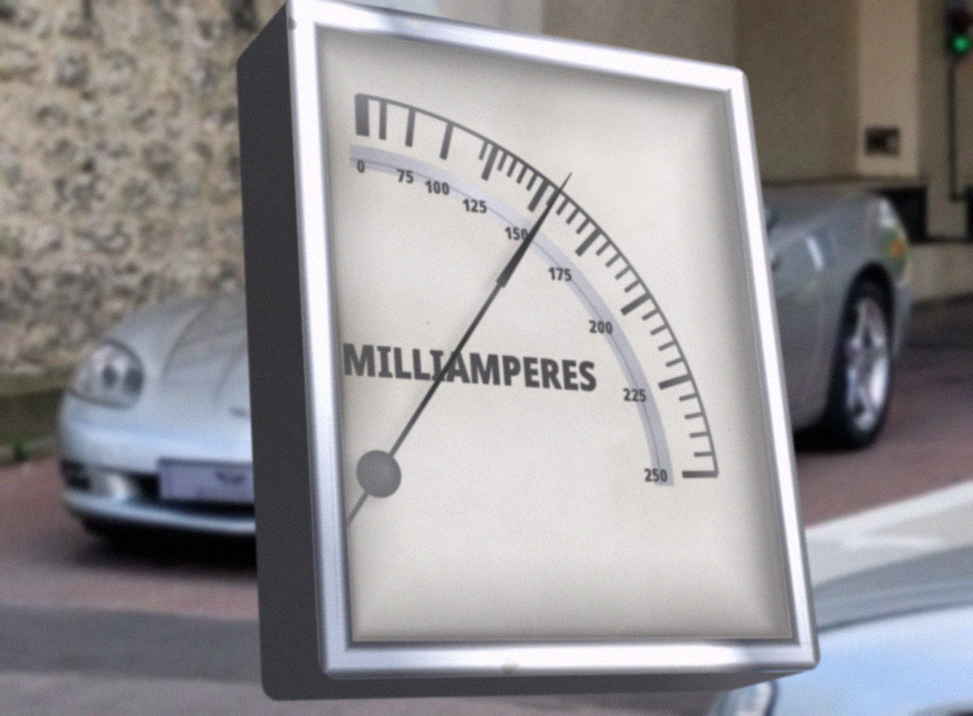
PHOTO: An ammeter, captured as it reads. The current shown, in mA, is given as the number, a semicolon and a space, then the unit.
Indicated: 155; mA
